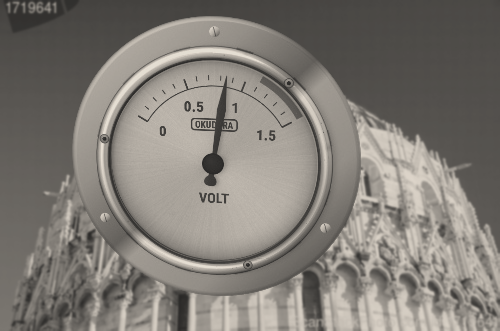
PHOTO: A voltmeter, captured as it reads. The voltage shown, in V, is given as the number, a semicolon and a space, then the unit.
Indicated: 0.85; V
